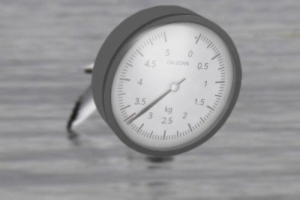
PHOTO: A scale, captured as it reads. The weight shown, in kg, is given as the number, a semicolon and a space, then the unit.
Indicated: 3.25; kg
